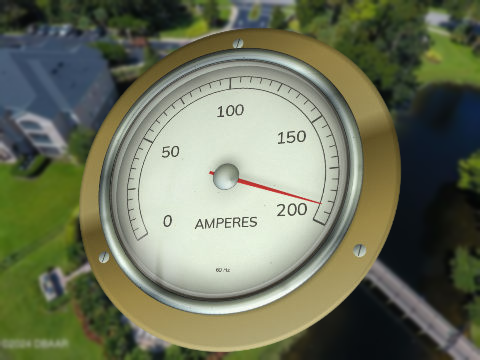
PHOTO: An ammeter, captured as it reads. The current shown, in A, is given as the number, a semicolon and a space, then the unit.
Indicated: 192.5; A
